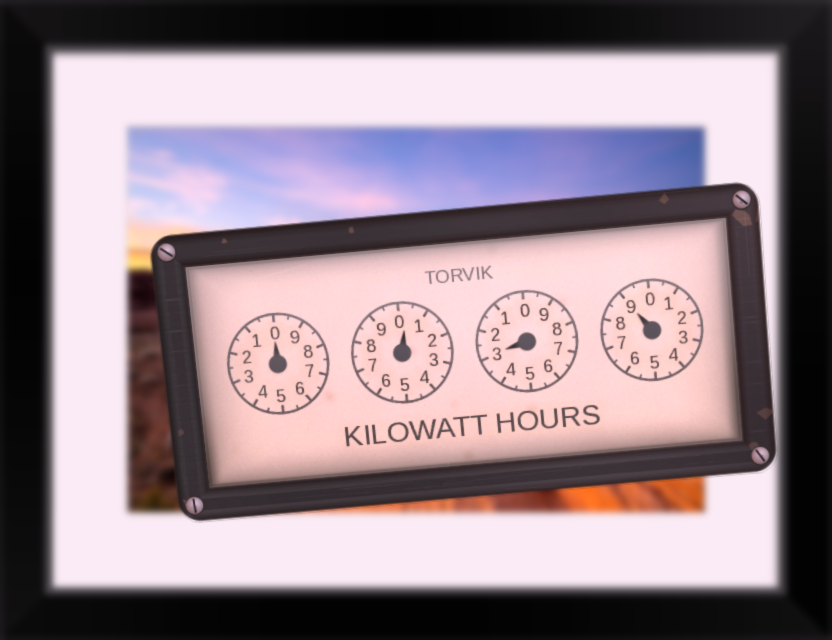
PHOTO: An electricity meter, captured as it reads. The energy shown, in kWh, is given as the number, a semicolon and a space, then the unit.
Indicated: 29; kWh
